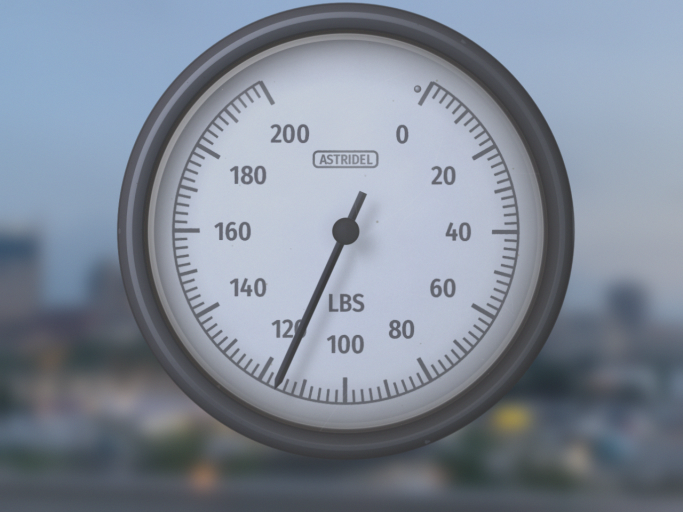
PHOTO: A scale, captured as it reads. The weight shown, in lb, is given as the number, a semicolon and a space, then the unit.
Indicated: 116; lb
